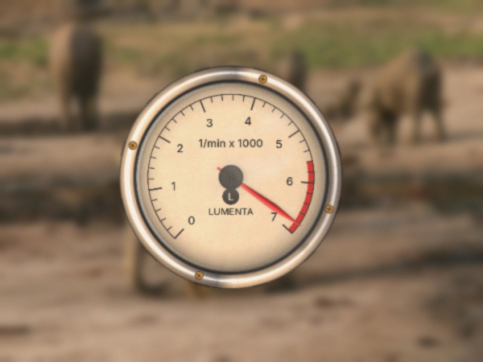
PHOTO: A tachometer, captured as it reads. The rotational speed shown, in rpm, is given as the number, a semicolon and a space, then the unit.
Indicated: 6800; rpm
